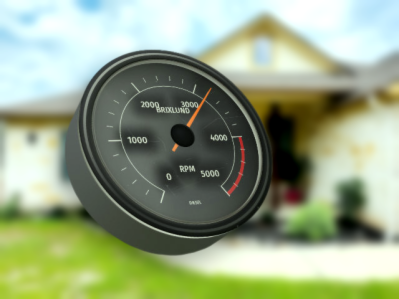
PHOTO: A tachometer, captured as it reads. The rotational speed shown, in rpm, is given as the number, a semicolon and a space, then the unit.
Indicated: 3200; rpm
